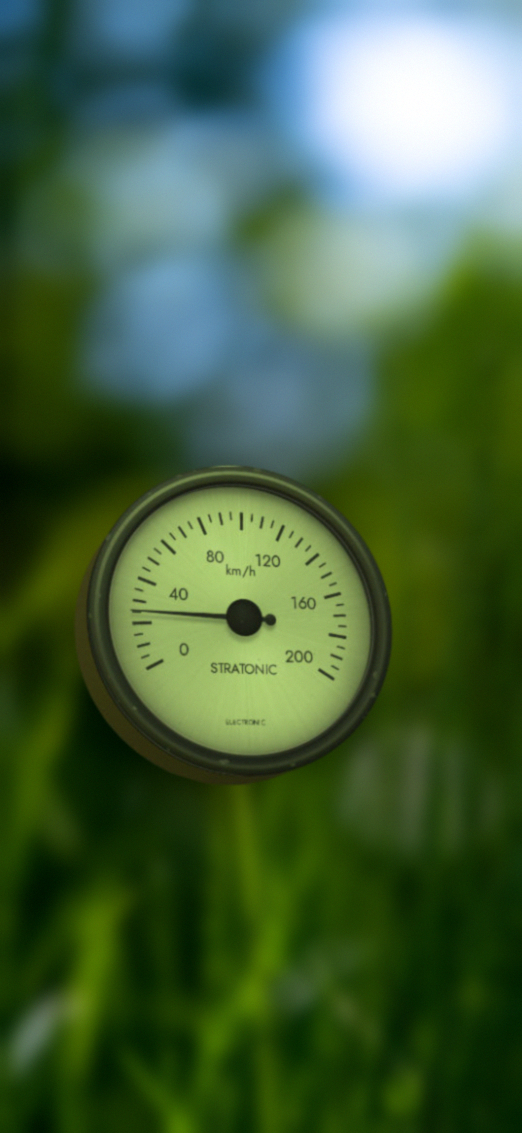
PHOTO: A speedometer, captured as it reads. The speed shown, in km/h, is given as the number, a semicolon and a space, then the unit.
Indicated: 25; km/h
